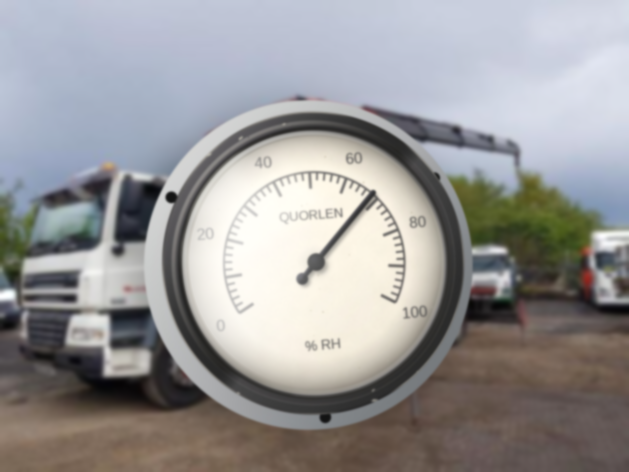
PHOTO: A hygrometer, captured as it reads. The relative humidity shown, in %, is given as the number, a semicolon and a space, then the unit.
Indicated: 68; %
